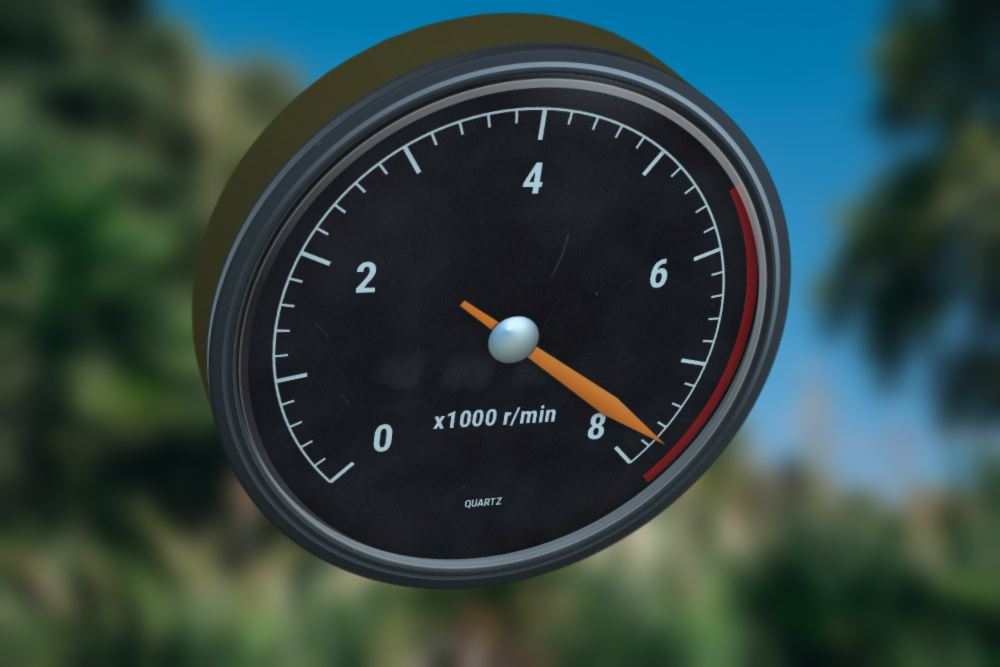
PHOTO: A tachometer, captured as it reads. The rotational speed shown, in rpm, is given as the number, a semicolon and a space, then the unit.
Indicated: 7700; rpm
